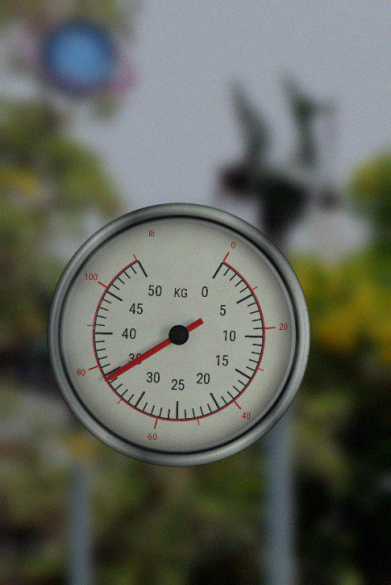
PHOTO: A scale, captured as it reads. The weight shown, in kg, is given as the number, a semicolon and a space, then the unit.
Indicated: 34.5; kg
